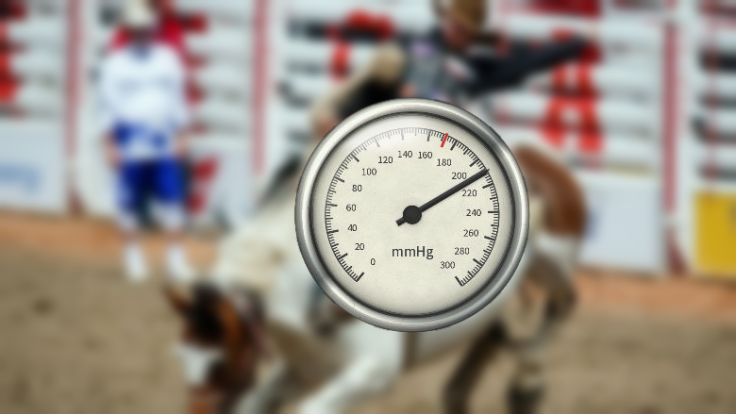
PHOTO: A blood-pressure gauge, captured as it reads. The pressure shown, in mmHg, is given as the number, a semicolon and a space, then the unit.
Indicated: 210; mmHg
